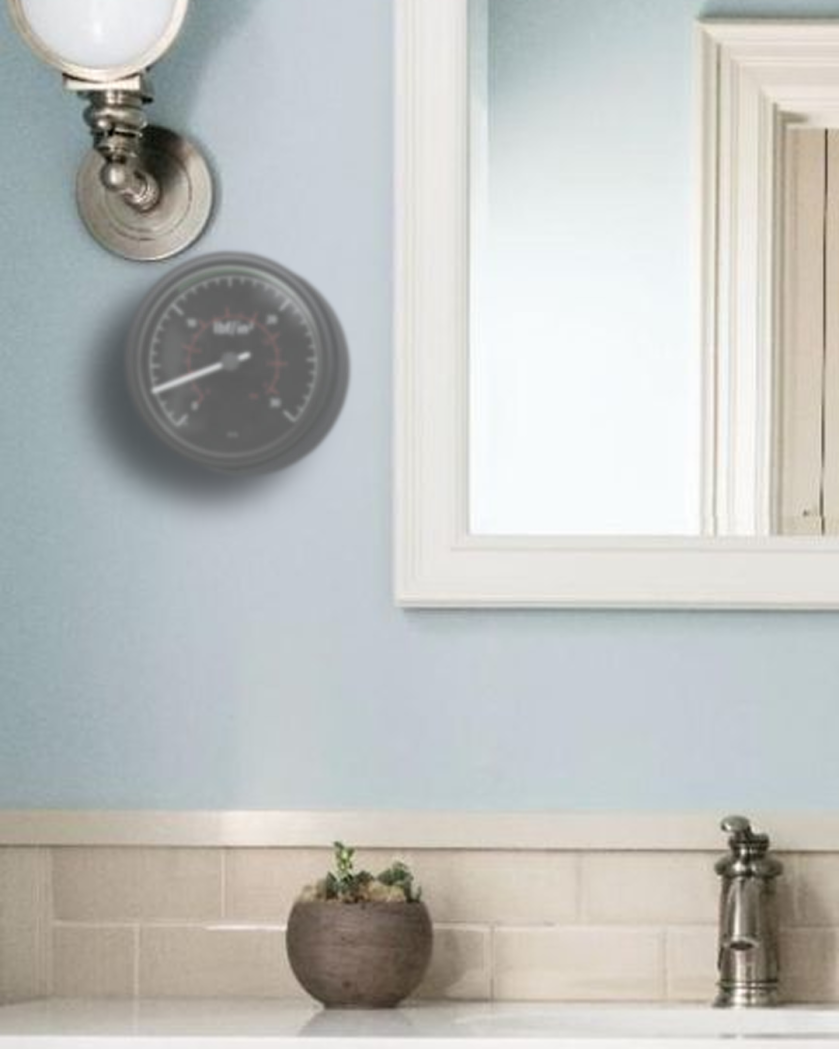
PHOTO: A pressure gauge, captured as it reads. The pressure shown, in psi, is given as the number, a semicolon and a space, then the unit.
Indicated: 3; psi
